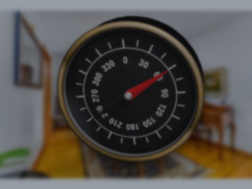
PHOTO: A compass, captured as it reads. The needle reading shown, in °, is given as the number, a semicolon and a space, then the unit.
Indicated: 60; °
